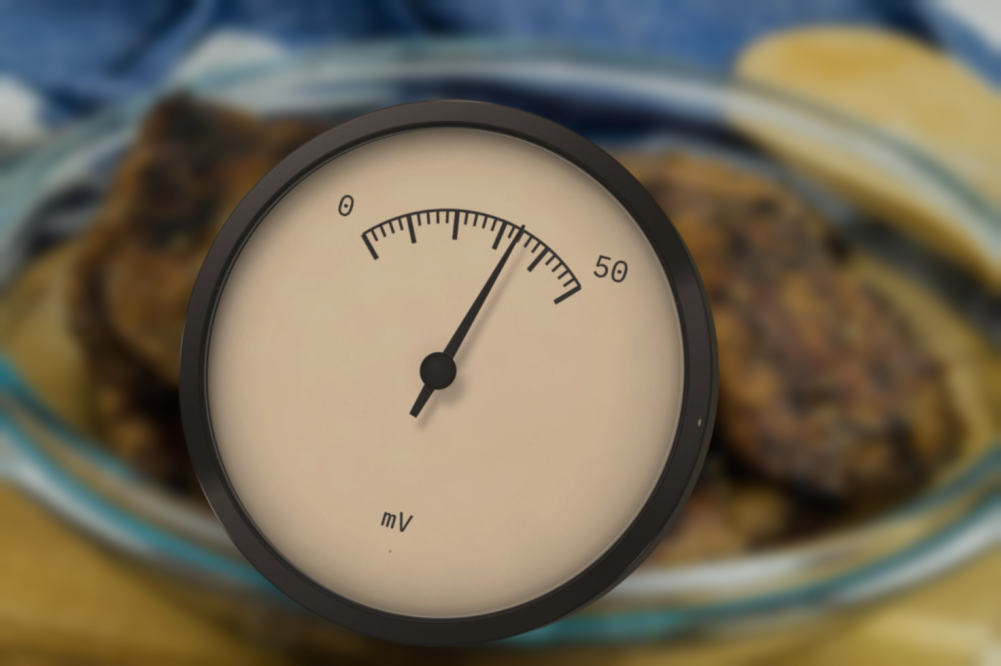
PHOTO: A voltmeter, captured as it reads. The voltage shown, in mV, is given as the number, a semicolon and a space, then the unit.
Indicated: 34; mV
